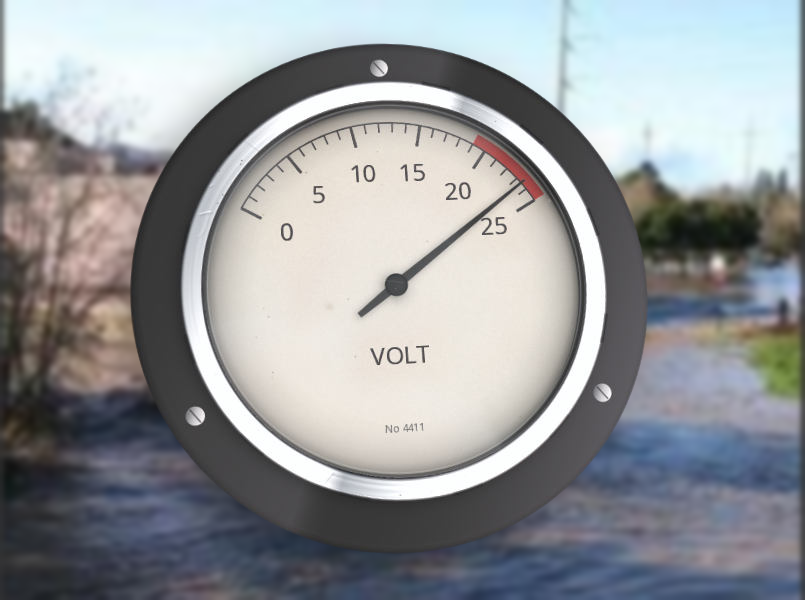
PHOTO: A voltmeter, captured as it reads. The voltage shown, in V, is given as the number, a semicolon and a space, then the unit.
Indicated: 23.5; V
